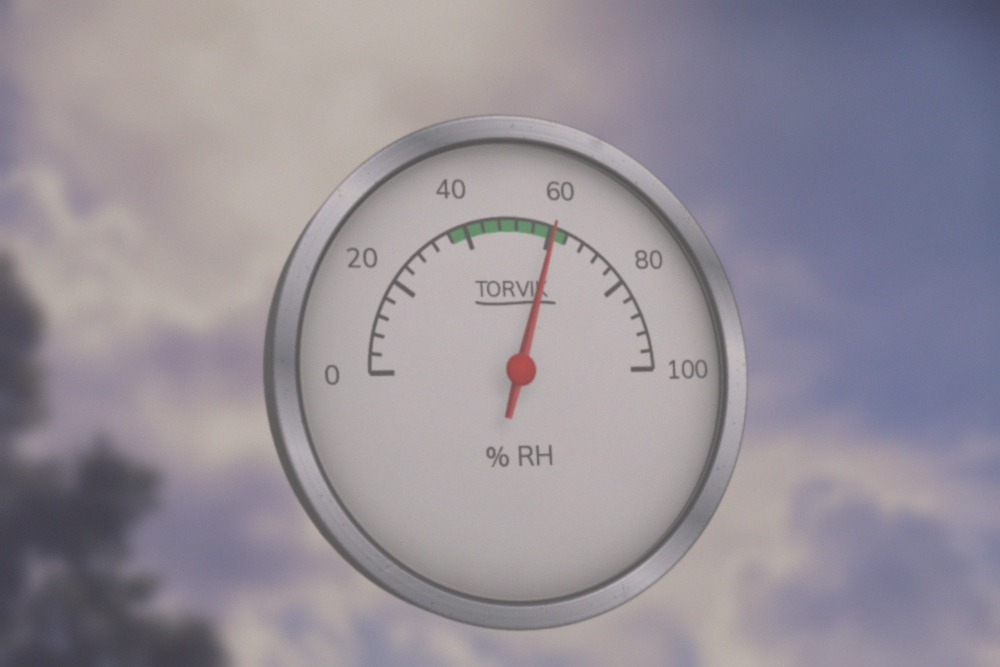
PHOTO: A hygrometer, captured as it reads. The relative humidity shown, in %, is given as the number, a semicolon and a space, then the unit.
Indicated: 60; %
